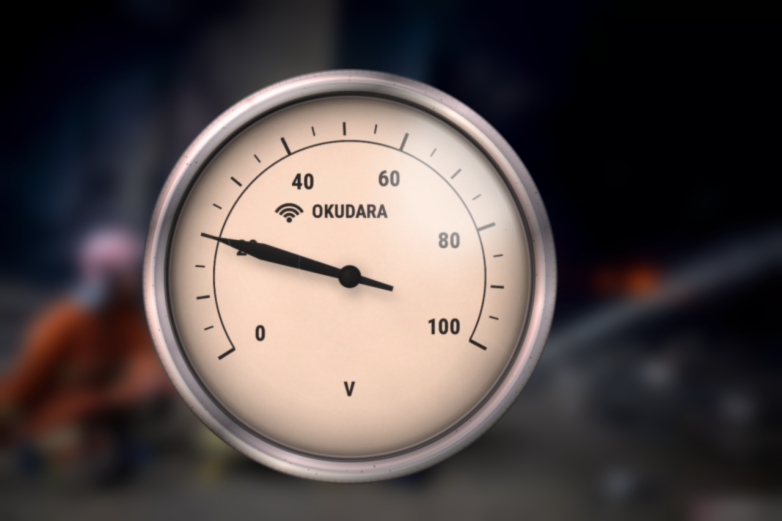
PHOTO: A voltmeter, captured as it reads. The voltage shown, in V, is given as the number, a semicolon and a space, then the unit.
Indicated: 20; V
